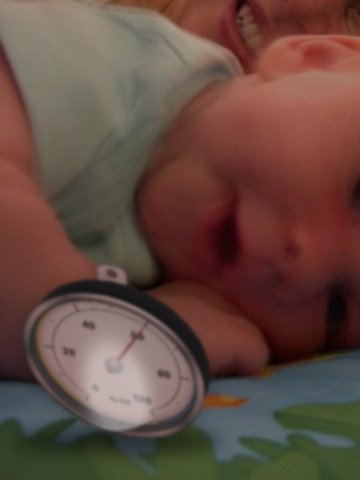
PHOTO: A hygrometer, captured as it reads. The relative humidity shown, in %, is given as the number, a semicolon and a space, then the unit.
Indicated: 60; %
